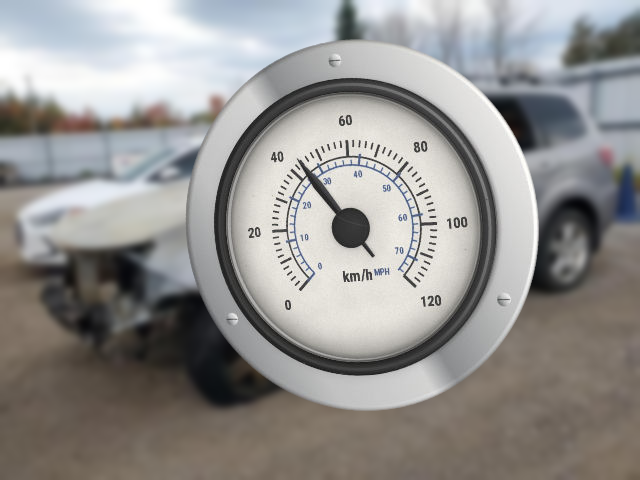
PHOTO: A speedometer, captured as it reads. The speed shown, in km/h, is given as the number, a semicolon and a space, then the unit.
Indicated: 44; km/h
